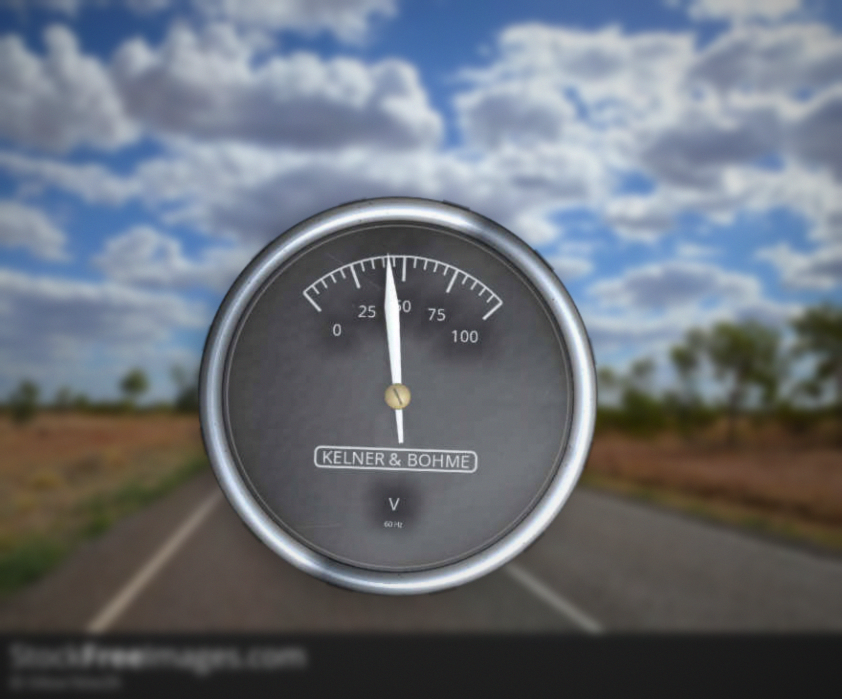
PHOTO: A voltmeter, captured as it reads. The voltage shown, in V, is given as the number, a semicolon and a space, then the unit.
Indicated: 42.5; V
